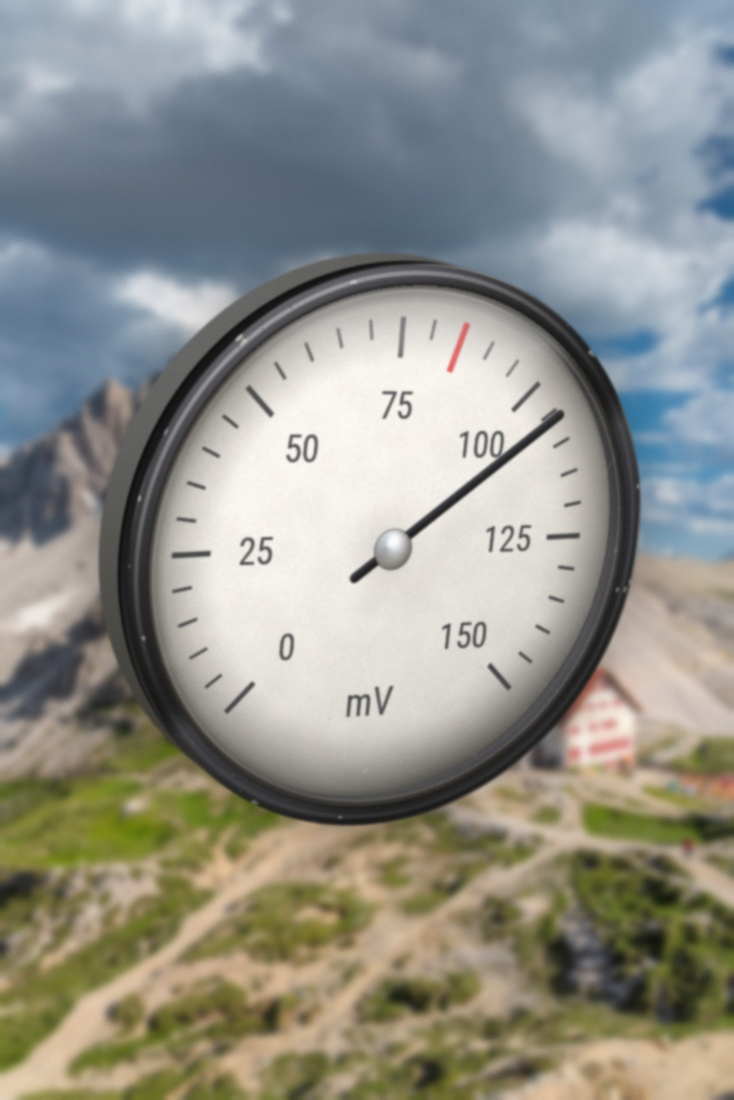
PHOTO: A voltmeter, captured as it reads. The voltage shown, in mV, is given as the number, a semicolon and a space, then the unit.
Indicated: 105; mV
